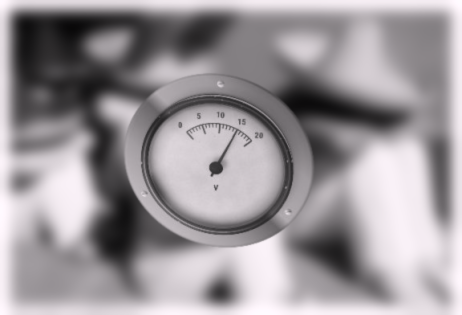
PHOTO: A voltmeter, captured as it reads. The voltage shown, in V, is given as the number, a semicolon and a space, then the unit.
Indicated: 15; V
